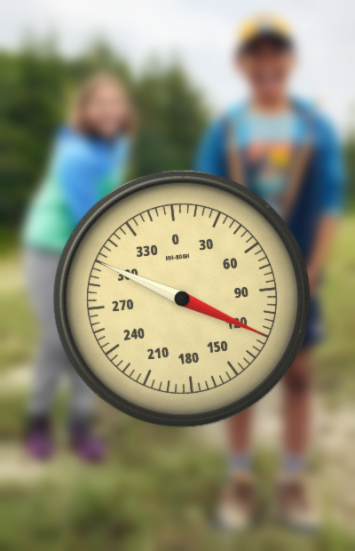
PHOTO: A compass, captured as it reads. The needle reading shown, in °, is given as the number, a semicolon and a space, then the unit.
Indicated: 120; °
